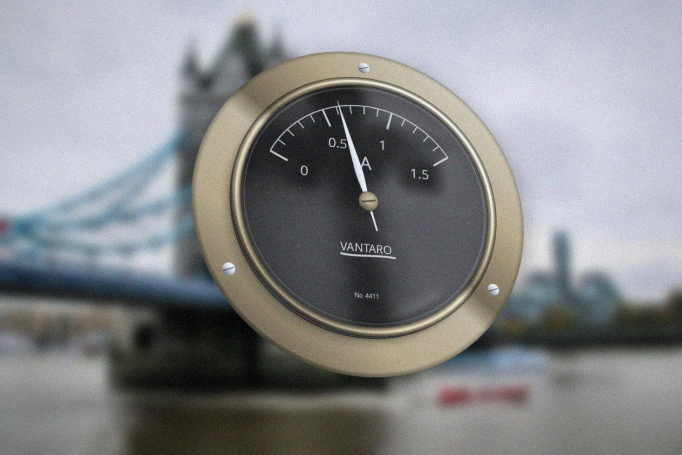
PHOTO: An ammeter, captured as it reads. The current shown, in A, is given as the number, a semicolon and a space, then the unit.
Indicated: 0.6; A
